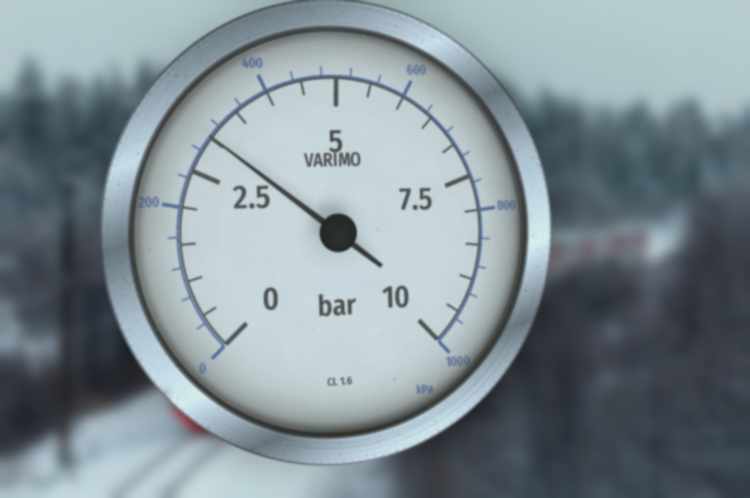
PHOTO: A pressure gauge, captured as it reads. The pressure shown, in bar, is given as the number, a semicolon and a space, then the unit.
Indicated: 3; bar
